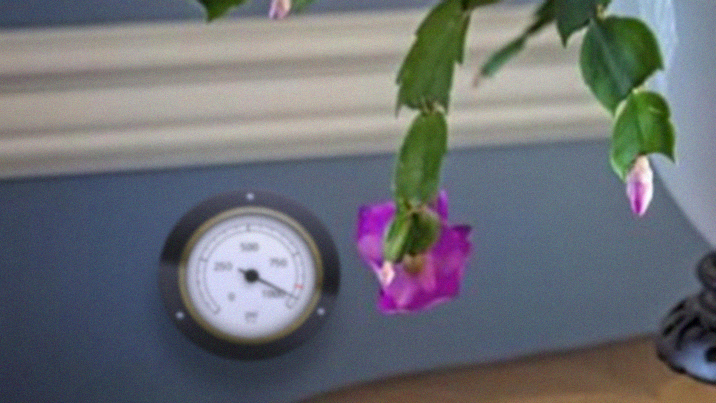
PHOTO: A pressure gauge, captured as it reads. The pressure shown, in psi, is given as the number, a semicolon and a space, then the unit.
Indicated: 950; psi
